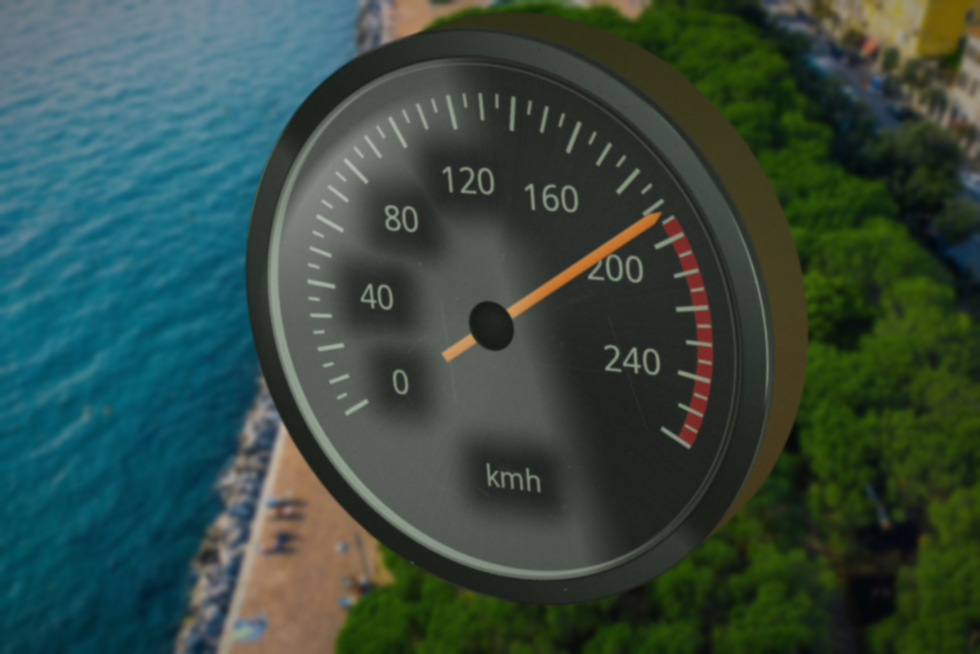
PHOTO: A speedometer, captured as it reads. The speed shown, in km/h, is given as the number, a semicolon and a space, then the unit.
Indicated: 192.5; km/h
